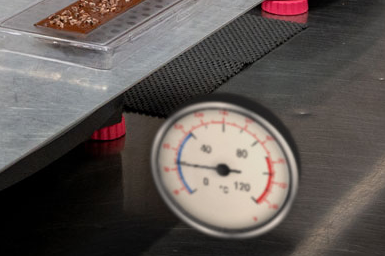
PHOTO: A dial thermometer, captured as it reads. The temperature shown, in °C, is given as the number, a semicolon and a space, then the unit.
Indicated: 20; °C
